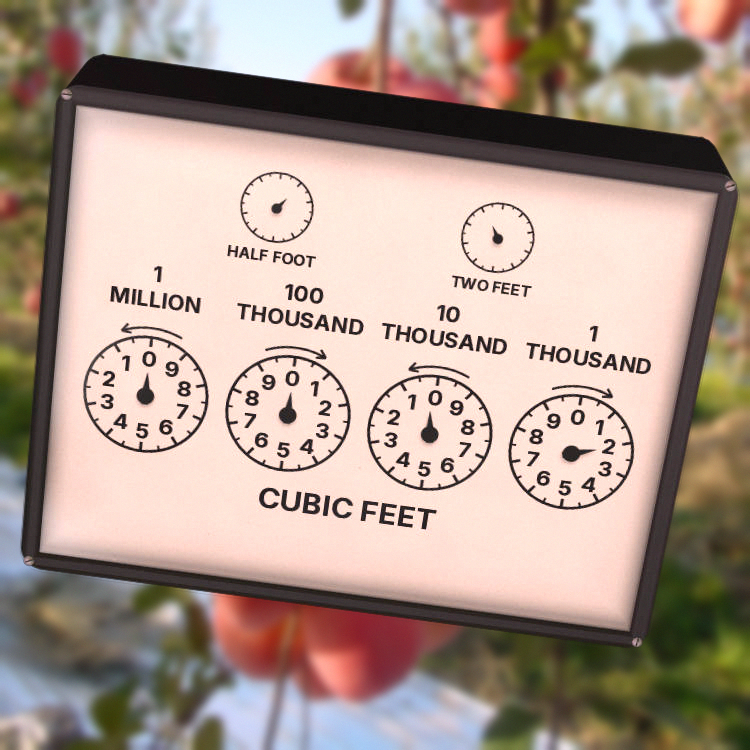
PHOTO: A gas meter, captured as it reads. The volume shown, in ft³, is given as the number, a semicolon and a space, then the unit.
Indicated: 200; ft³
